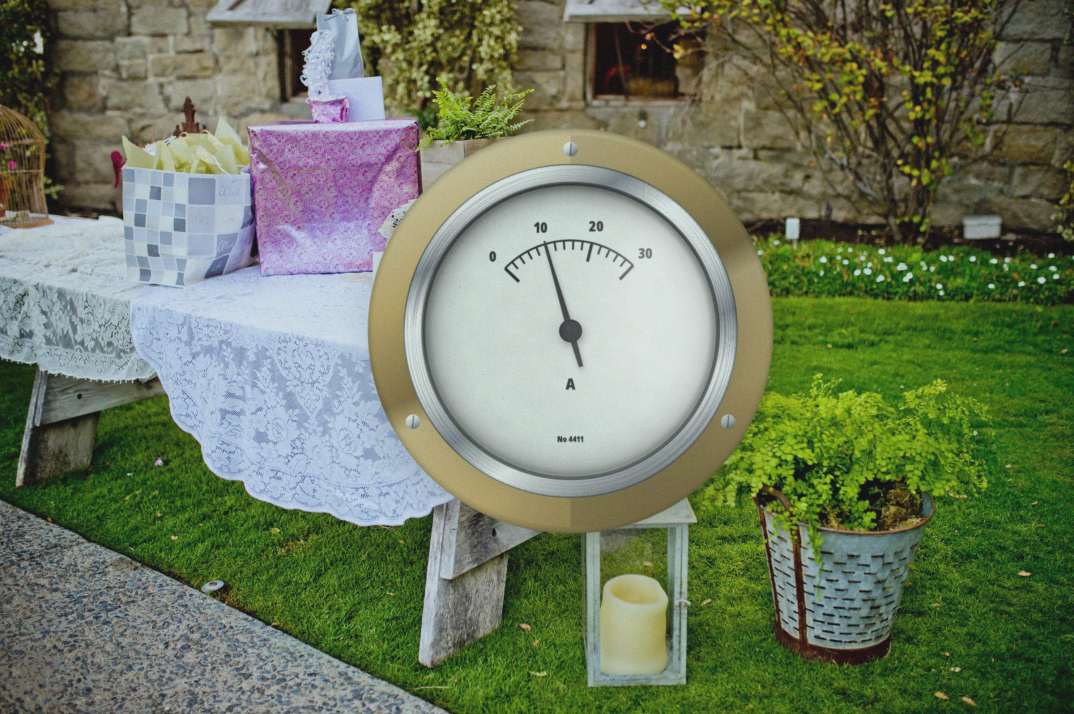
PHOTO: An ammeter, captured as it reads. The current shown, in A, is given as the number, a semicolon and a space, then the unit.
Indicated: 10; A
